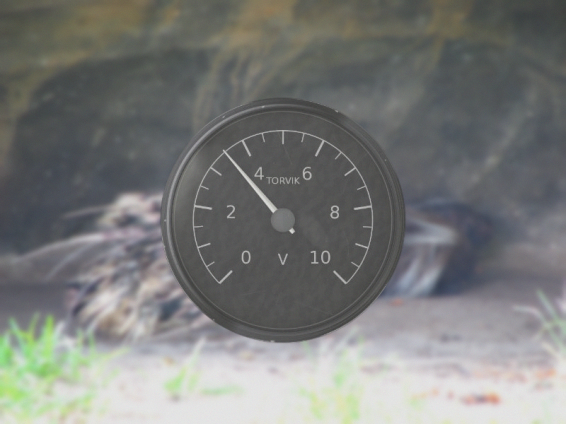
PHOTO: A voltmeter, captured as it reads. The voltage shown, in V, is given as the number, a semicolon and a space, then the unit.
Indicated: 3.5; V
